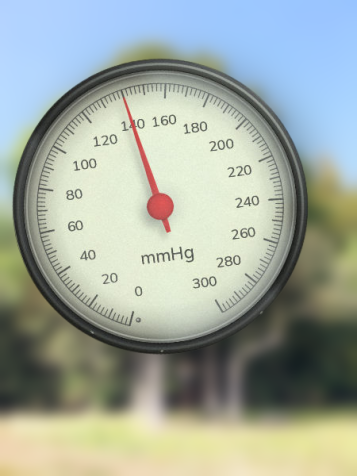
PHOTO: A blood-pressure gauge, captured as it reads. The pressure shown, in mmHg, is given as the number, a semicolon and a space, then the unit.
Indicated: 140; mmHg
